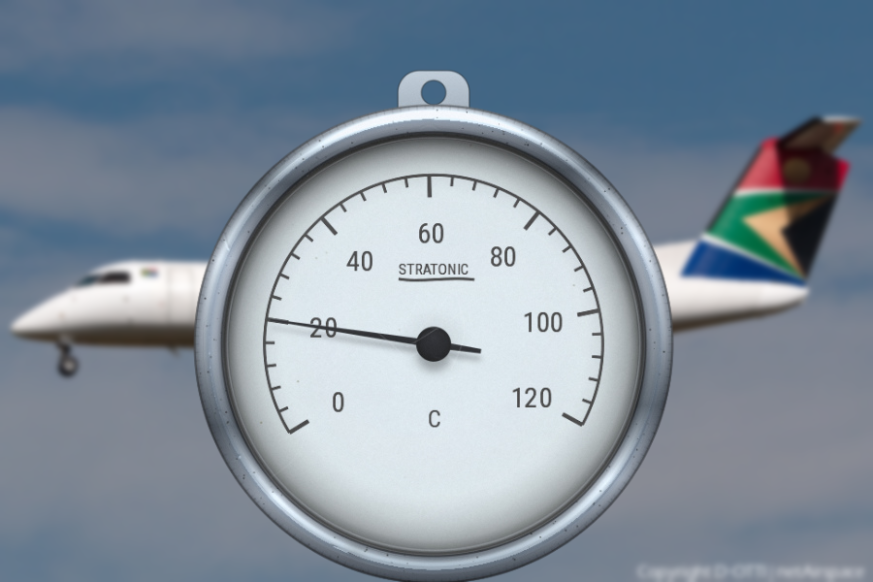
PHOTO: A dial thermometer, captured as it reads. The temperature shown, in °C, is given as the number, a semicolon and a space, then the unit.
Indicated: 20; °C
